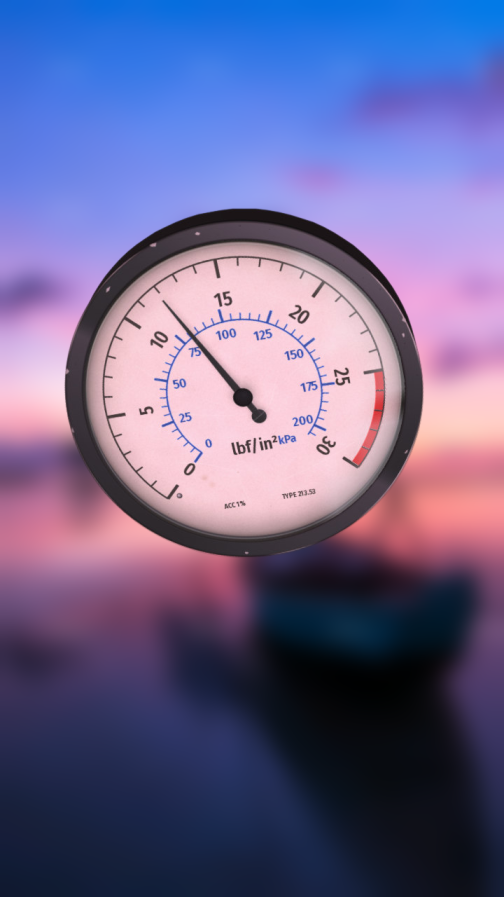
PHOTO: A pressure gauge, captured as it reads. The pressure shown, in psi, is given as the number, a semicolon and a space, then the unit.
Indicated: 12; psi
